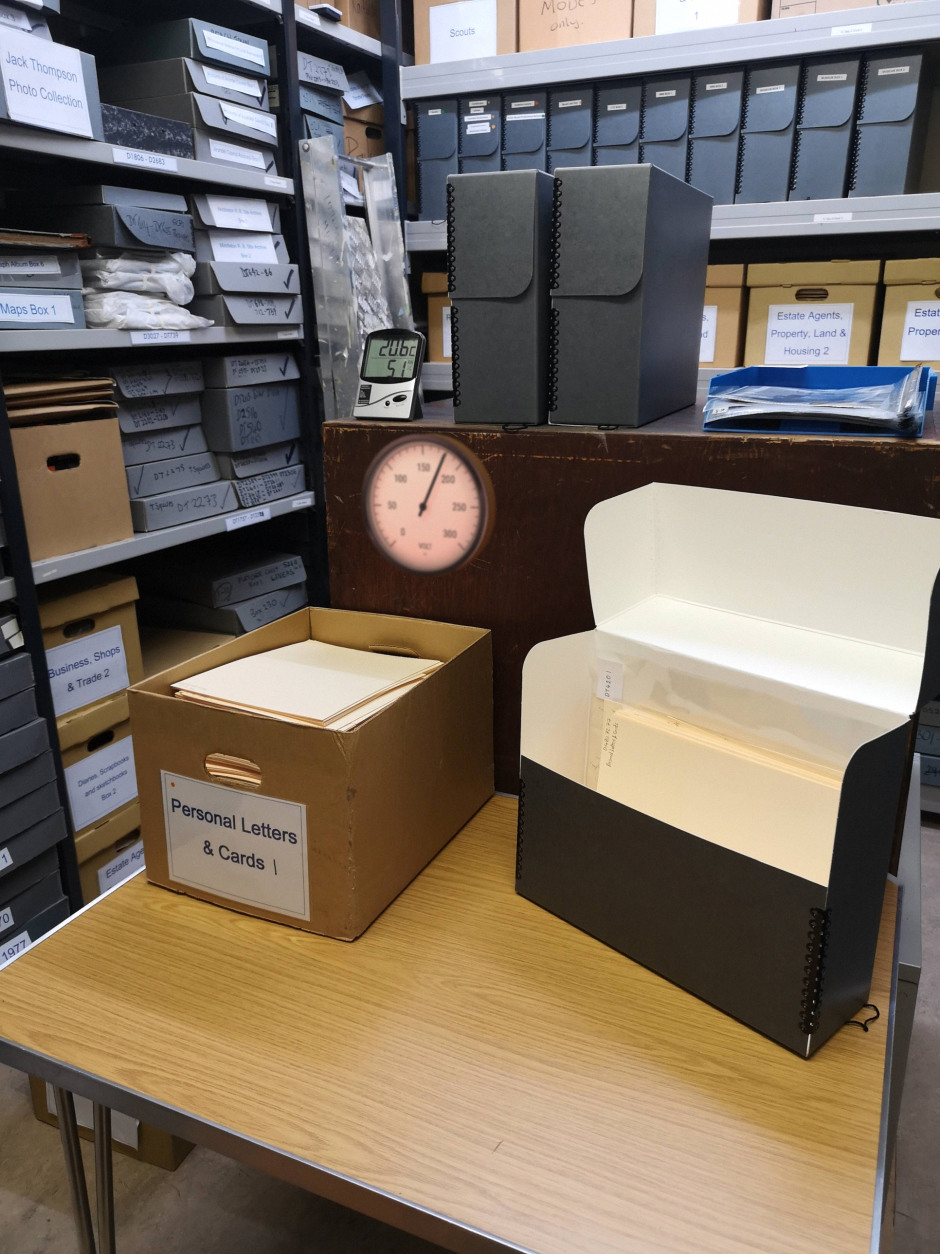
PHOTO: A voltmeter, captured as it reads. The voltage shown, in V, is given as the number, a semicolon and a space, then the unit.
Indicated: 180; V
